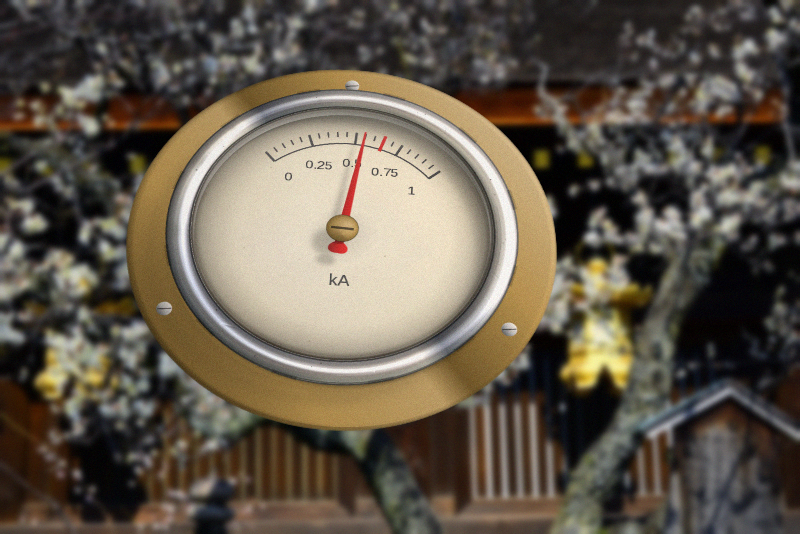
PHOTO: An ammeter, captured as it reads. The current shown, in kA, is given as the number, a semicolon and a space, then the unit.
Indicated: 0.55; kA
